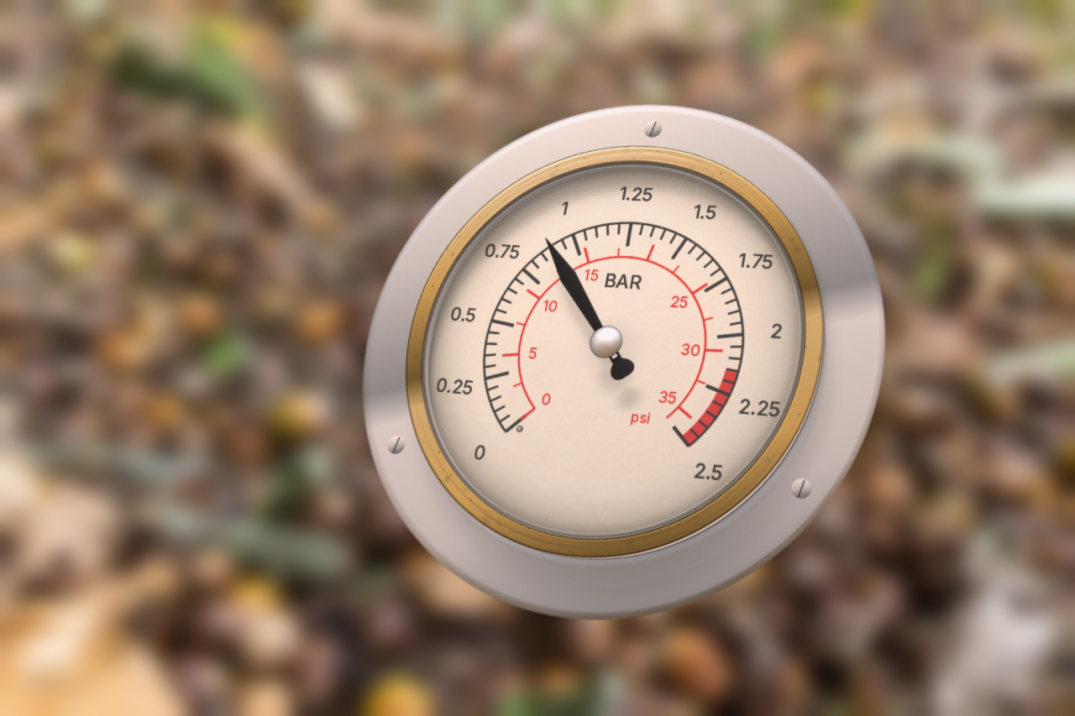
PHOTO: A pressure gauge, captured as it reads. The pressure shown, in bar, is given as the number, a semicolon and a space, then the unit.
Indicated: 0.9; bar
